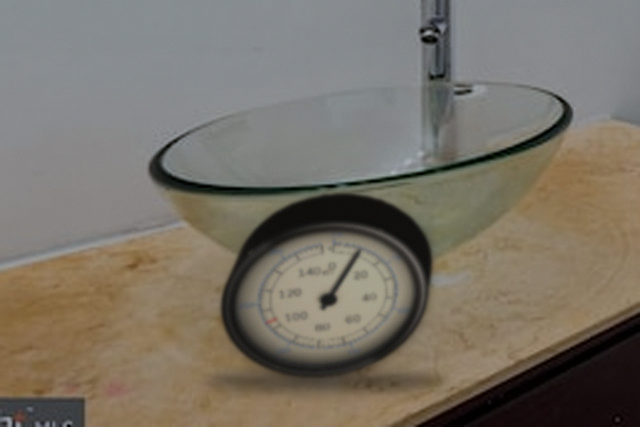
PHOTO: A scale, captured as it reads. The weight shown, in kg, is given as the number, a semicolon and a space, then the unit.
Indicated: 10; kg
